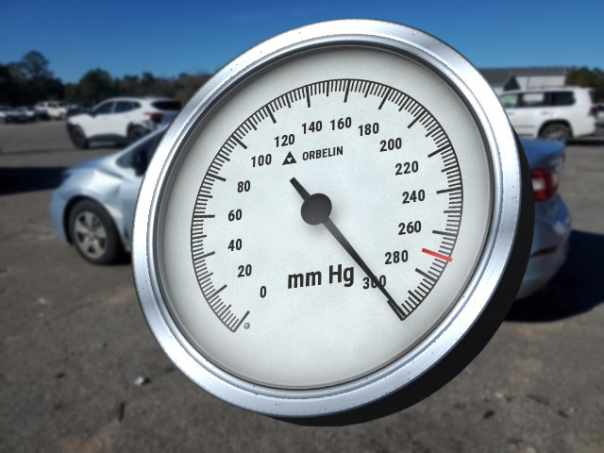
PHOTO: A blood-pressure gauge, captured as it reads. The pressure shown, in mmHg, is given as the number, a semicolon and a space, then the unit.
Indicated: 298; mmHg
